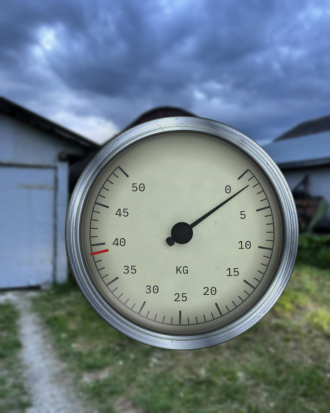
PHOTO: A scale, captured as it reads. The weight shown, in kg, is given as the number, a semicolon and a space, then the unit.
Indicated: 1.5; kg
